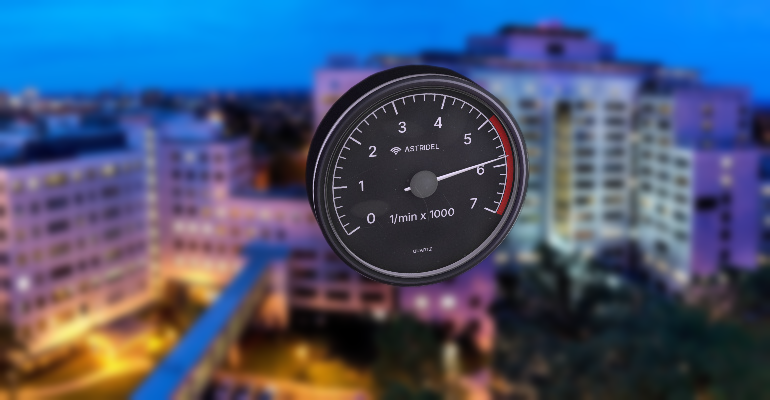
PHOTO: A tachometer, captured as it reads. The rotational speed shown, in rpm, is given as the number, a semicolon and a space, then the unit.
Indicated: 5800; rpm
